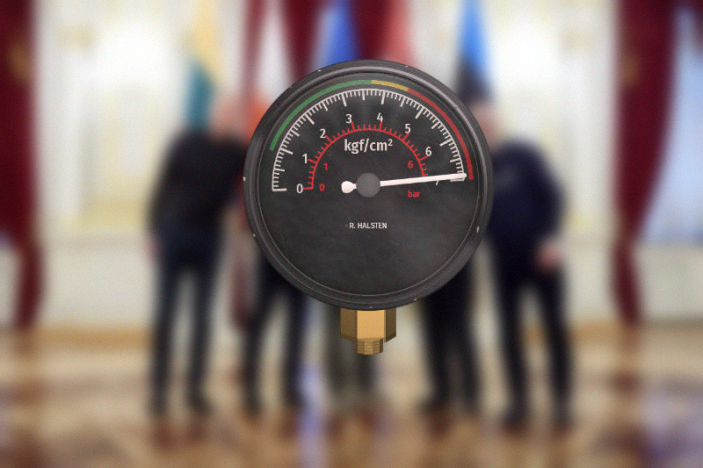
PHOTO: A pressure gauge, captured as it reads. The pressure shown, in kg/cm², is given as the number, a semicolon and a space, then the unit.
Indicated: 6.9; kg/cm²
